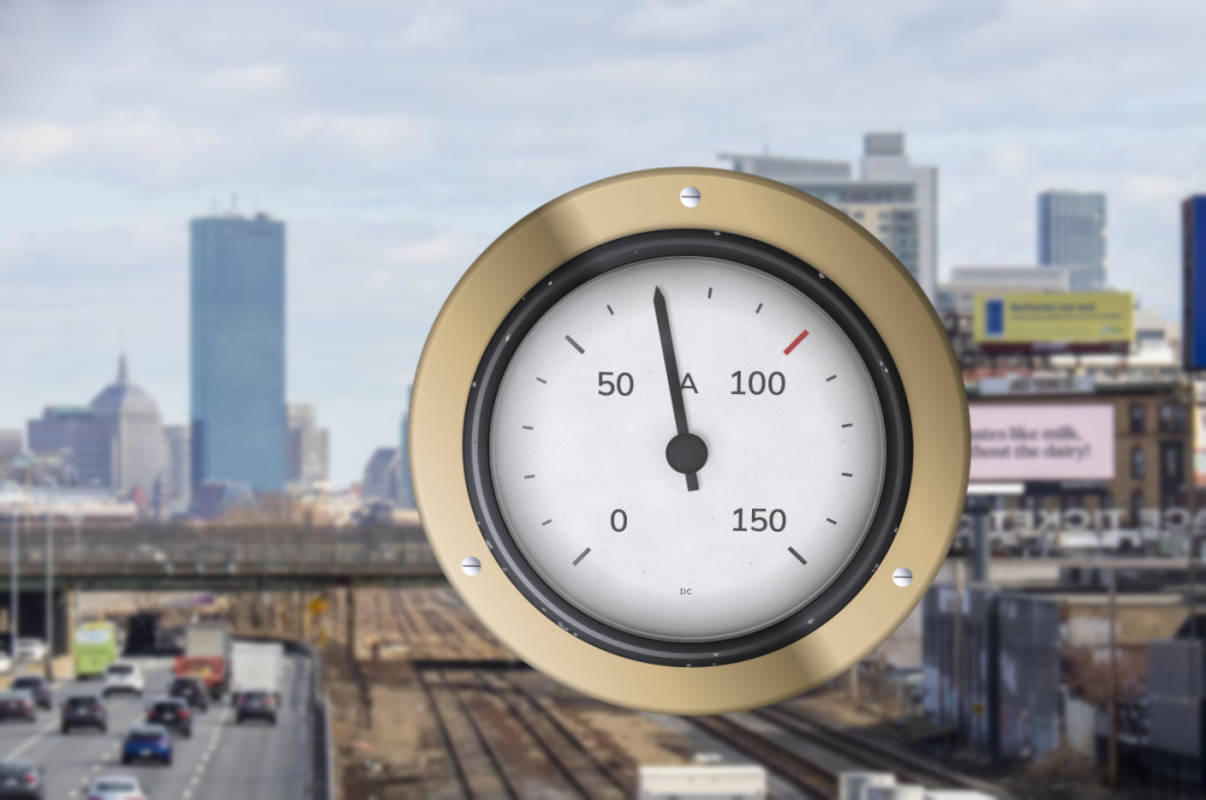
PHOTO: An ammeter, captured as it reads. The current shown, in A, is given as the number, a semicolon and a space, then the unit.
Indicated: 70; A
